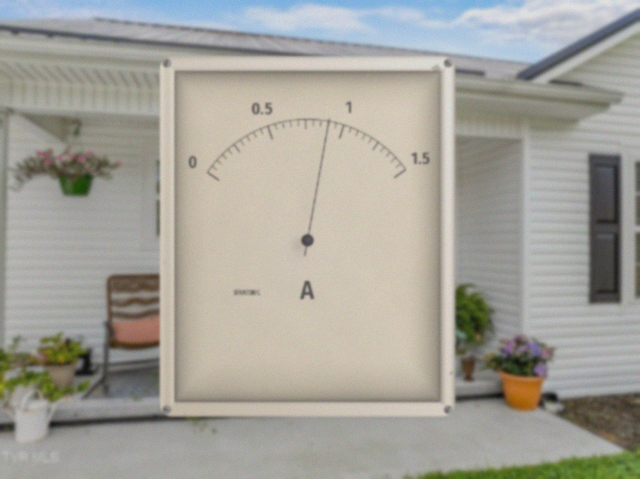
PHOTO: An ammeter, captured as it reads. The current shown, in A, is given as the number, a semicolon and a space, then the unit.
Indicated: 0.9; A
